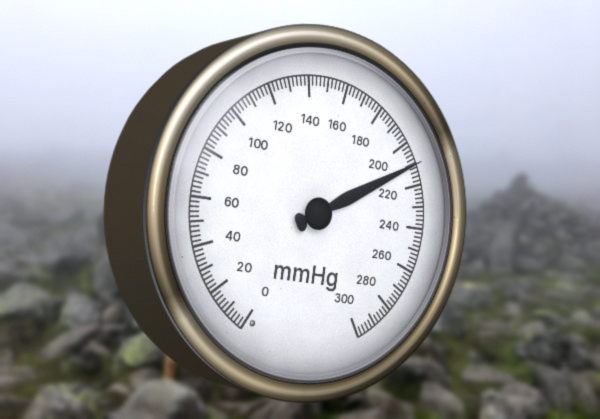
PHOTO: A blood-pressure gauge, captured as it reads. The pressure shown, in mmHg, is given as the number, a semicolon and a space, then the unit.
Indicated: 210; mmHg
